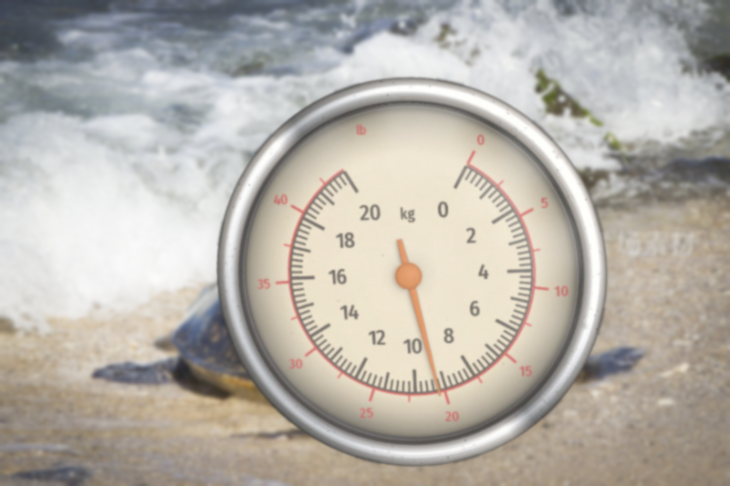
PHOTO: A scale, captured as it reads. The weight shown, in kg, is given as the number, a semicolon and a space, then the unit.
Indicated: 9.2; kg
